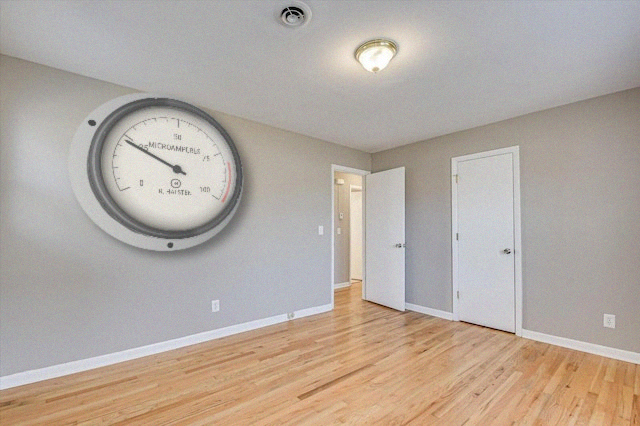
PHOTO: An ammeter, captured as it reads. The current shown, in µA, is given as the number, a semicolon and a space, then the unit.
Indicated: 22.5; µA
